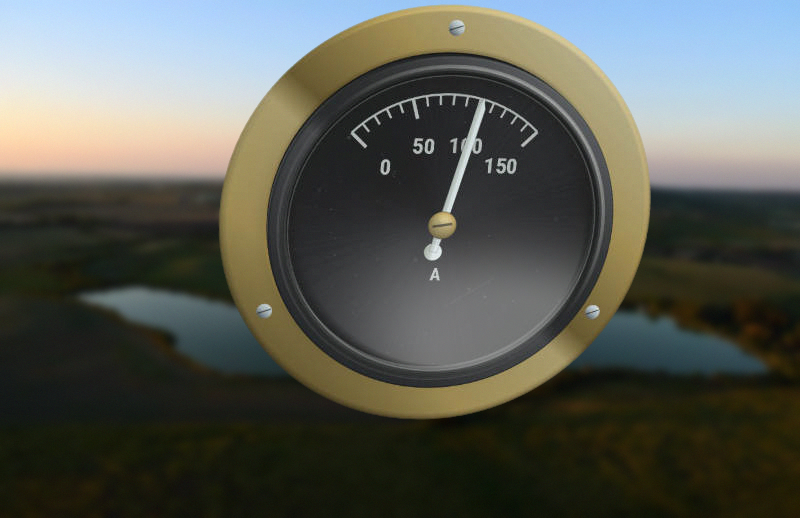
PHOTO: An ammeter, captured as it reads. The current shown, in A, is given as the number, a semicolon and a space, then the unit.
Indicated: 100; A
